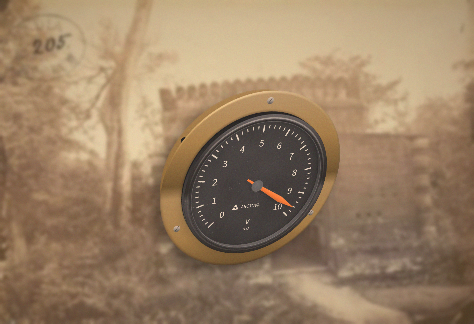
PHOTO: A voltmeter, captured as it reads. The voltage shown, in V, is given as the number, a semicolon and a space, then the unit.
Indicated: 9.6; V
